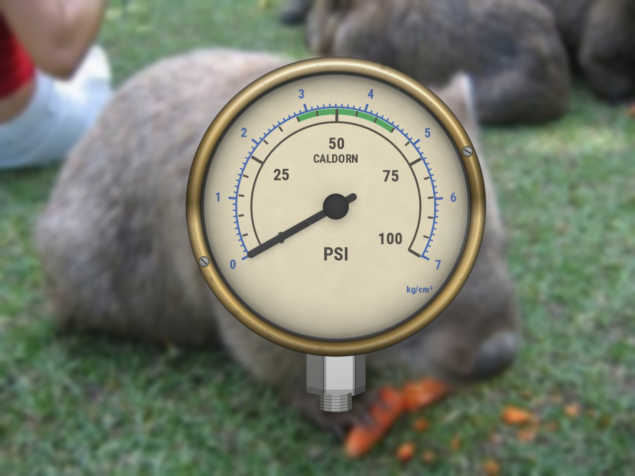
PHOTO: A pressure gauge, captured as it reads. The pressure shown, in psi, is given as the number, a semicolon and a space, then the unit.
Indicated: 0; psi
